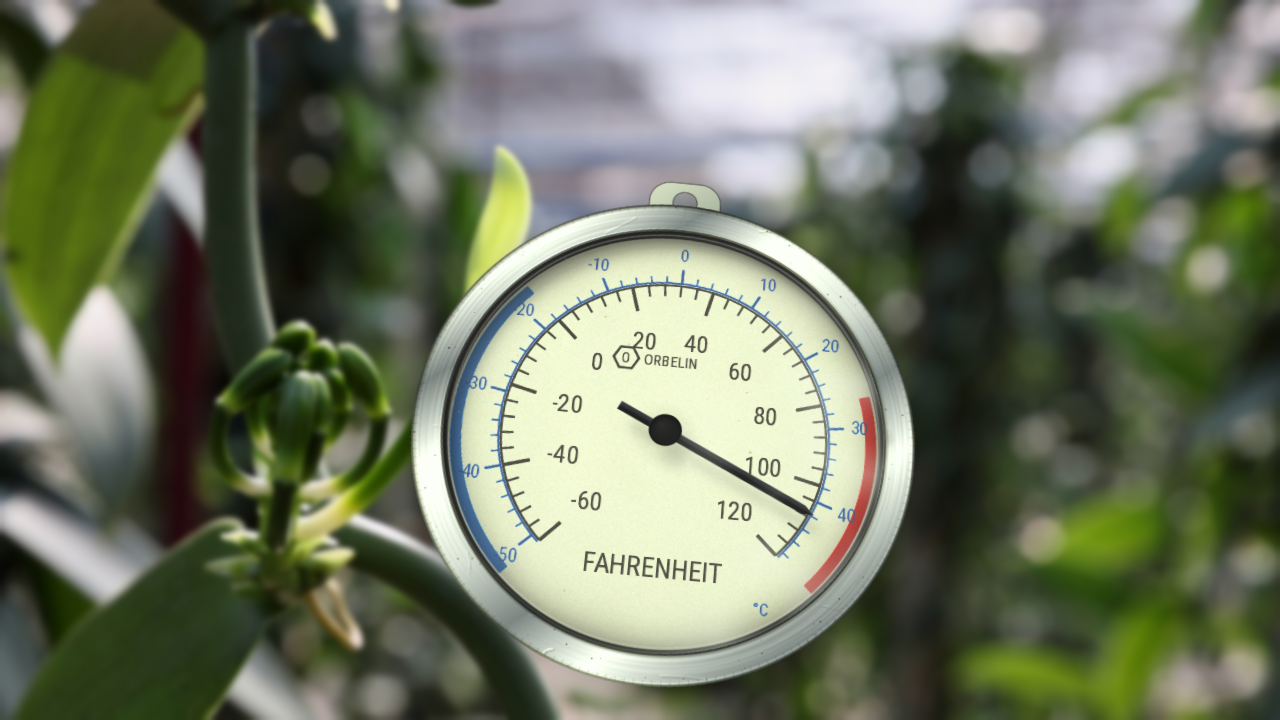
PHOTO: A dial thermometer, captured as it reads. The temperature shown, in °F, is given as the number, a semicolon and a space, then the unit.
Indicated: 108; °F
